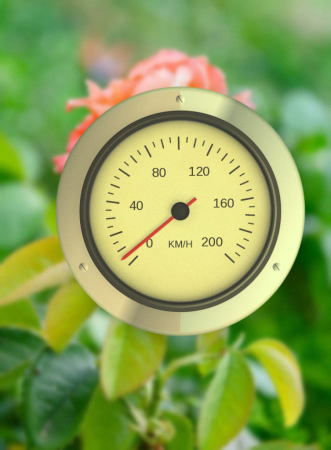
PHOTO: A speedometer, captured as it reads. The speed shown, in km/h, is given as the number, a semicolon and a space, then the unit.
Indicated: 5; km/h
